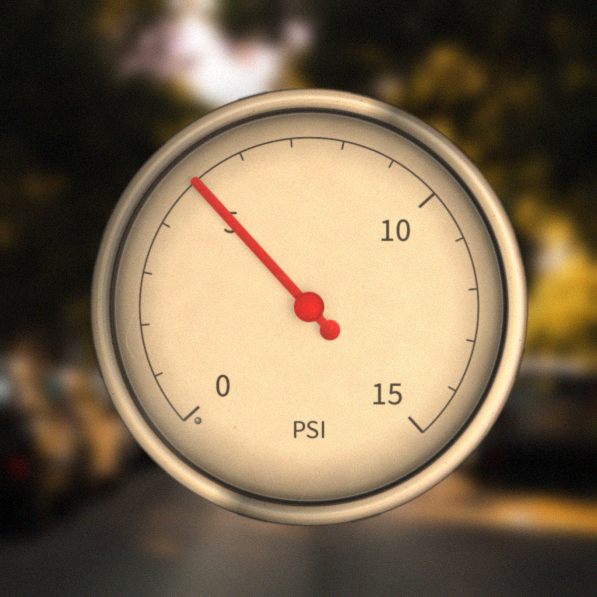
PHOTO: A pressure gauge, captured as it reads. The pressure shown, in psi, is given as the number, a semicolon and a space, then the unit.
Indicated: 5; psi
